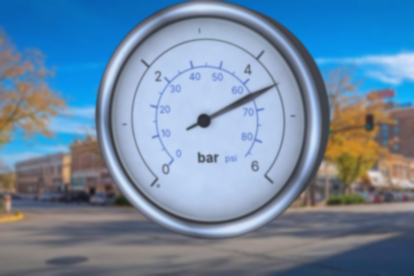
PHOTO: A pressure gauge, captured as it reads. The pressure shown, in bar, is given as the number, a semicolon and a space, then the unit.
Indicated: 4.5; bar
